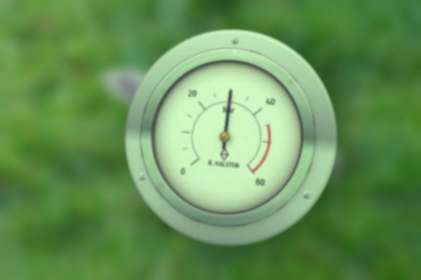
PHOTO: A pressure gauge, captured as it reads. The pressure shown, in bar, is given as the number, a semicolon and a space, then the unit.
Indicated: 30; bar
